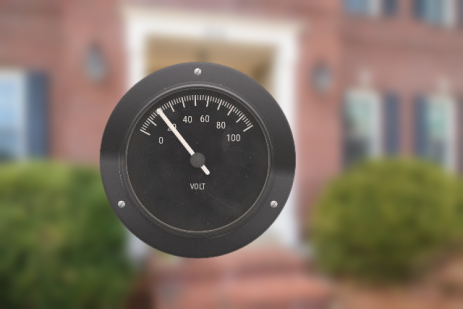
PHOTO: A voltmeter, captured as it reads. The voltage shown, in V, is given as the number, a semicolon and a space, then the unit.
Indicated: 20; V
